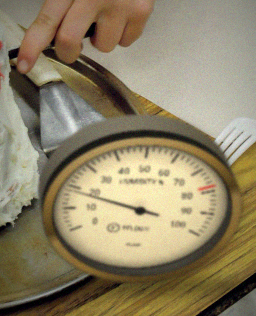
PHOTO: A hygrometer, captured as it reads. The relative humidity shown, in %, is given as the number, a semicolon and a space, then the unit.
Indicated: 20; %
